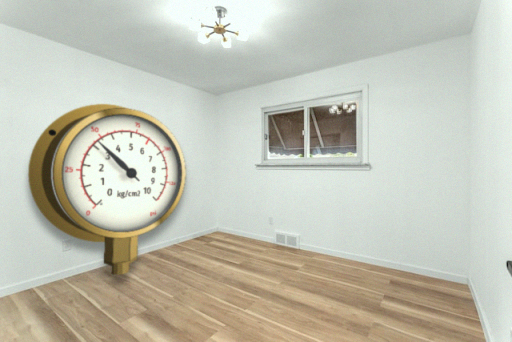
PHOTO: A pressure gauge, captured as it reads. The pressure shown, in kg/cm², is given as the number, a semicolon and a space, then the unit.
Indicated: 3.25; kg/cm²
